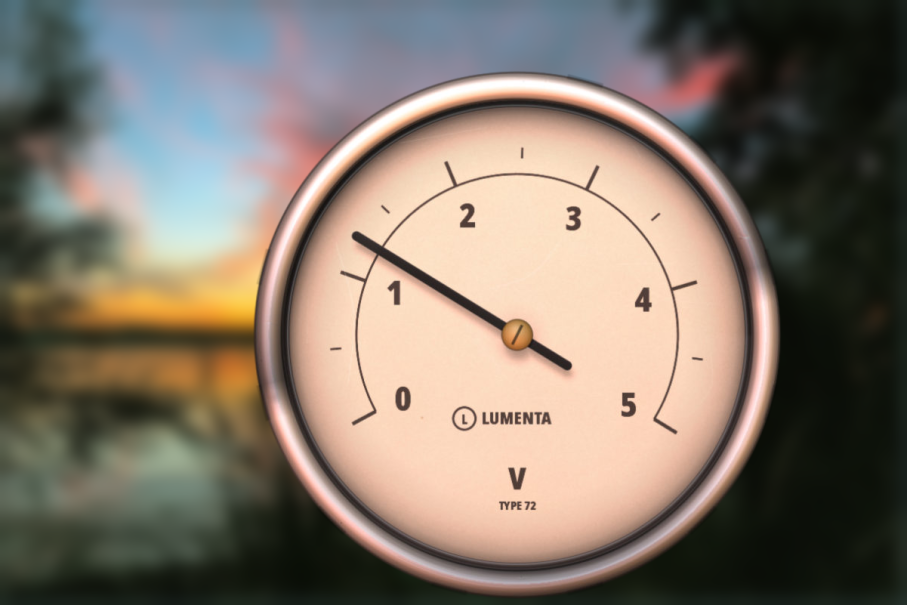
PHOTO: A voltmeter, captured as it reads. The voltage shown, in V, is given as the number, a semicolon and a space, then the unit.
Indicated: 1.25; V
